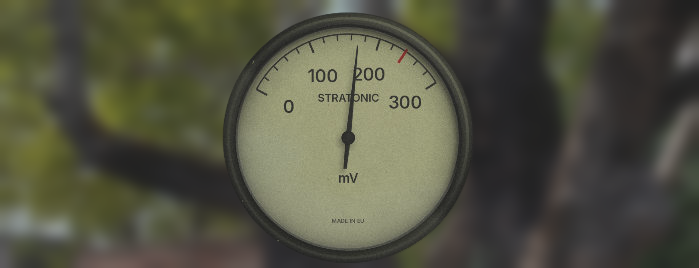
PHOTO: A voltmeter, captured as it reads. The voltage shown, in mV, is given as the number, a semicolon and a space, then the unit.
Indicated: 170; mV
